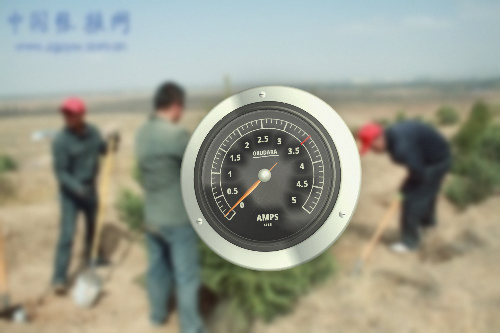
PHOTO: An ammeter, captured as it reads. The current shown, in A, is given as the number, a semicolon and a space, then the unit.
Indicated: 0.1; A
